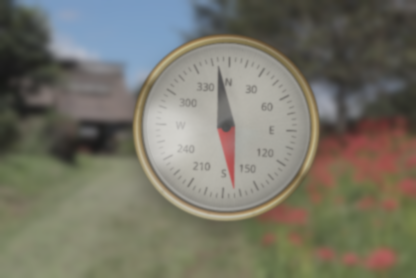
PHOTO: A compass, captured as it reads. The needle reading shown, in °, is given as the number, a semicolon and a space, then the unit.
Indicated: 170; °
